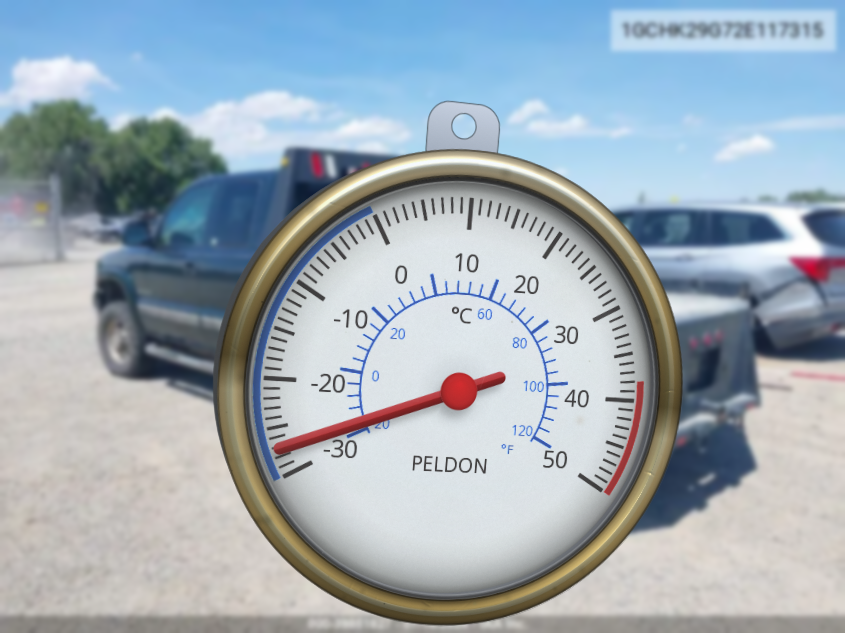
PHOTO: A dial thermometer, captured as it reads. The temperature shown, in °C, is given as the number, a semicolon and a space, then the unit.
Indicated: -27; °C
